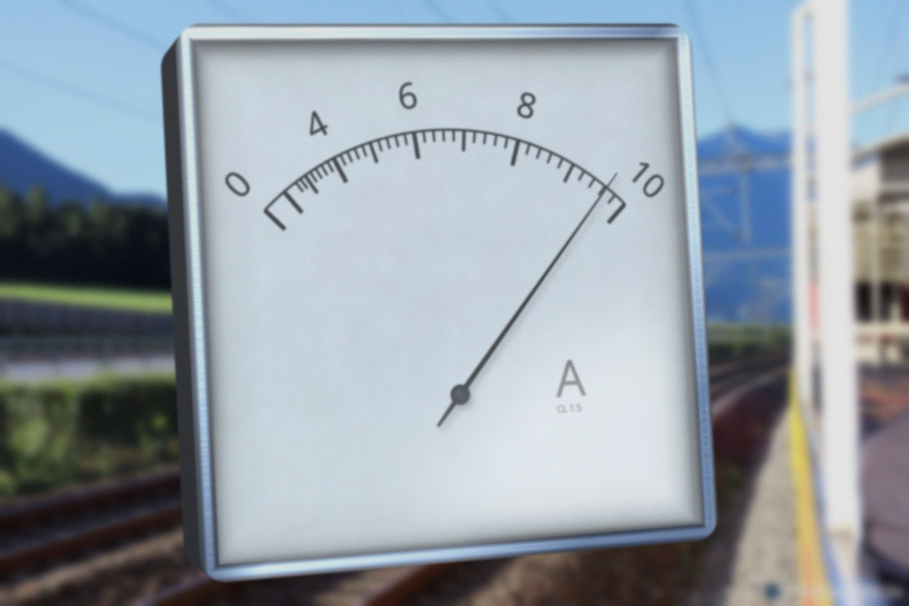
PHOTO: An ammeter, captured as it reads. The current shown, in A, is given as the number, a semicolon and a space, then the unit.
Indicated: 9.6; A
